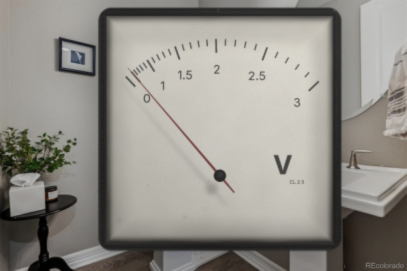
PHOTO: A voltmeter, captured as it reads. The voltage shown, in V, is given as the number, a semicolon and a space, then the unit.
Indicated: 0.5; V
